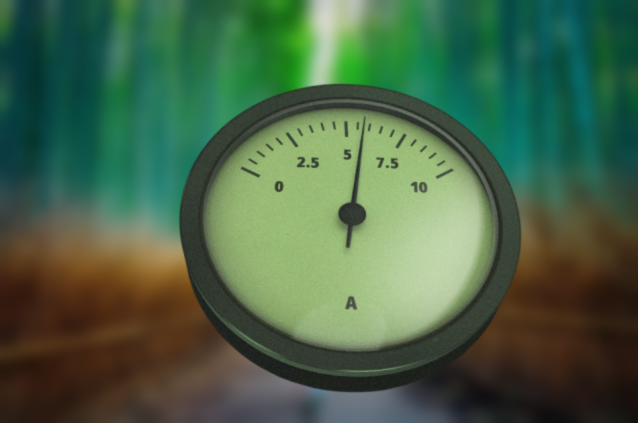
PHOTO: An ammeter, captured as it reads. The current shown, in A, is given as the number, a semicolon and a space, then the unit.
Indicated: 5.75; A
